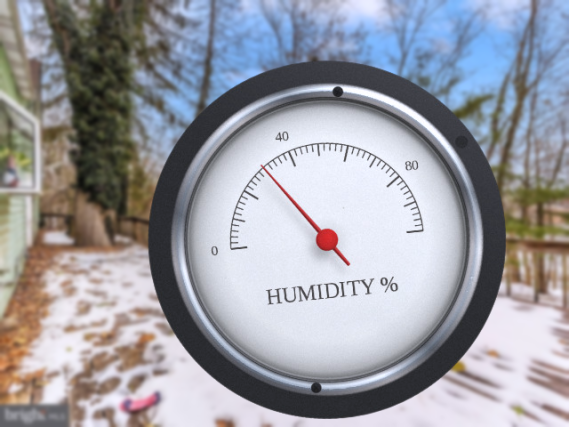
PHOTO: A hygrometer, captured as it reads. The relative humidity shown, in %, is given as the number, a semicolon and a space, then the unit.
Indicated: 30; %
